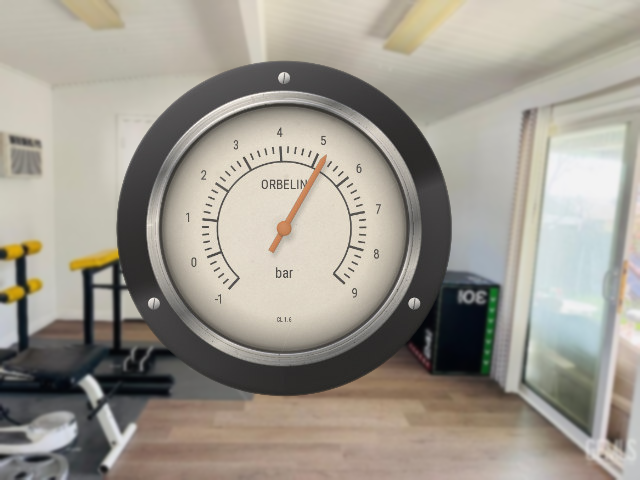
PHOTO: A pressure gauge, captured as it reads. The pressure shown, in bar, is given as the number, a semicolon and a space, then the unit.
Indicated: 5.2; bar
